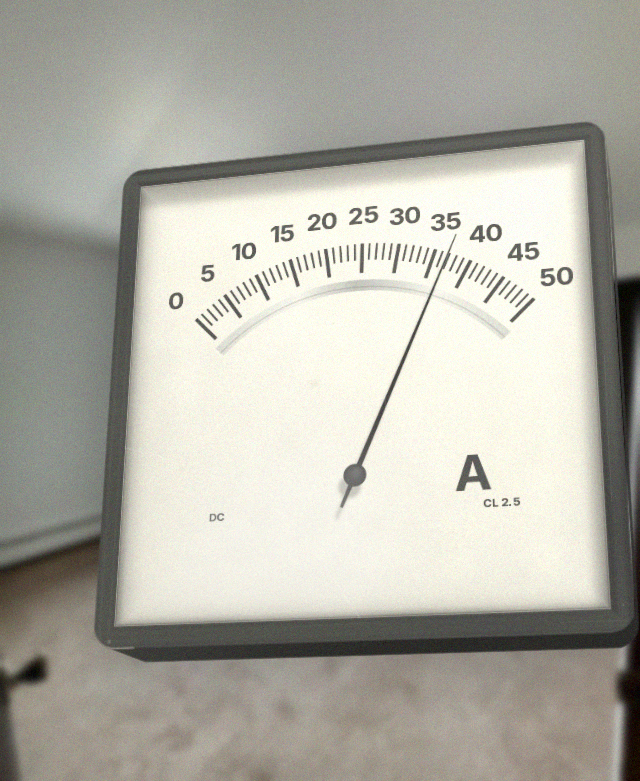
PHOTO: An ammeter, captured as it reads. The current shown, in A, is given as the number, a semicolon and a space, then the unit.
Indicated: 37; A
